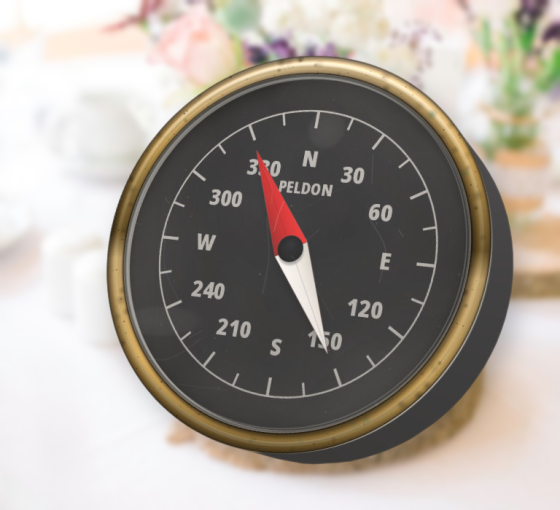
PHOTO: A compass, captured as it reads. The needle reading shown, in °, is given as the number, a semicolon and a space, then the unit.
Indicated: 330; °
